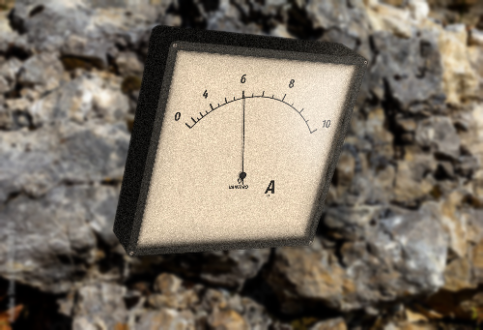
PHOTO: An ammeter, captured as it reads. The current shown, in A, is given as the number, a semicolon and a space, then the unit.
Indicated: 6; A
